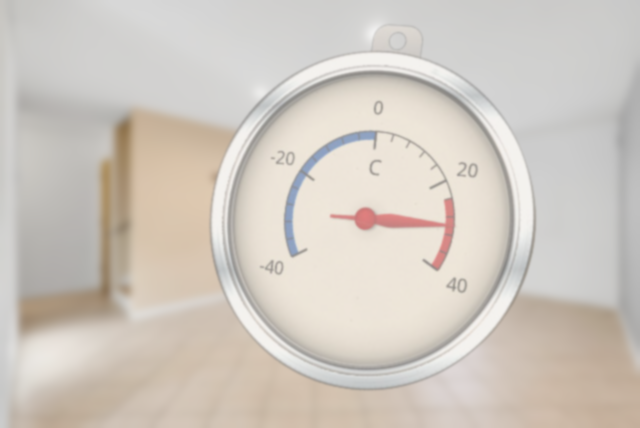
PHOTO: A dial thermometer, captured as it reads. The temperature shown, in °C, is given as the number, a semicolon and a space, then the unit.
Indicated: 30; °C
